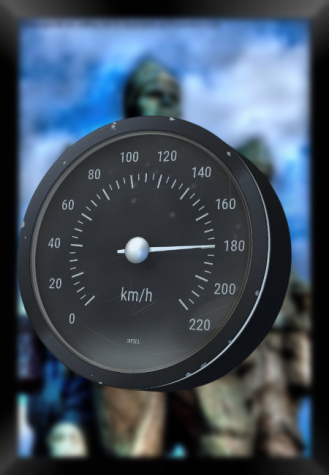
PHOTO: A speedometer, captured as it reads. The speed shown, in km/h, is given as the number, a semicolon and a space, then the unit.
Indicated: 180; km/h
